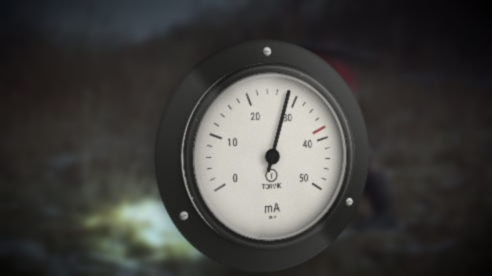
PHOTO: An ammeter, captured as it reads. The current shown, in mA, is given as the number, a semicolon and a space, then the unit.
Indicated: 28; mA
